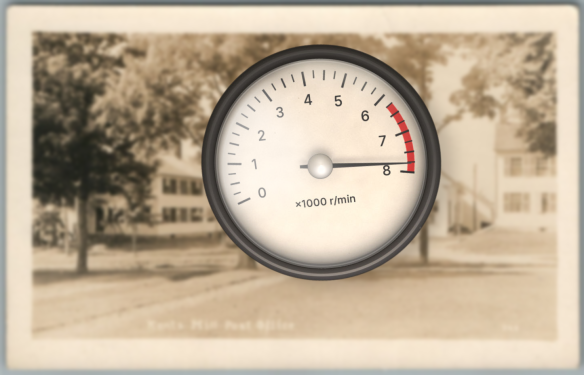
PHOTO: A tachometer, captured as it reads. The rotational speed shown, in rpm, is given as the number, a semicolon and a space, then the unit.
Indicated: 7750; rpm
